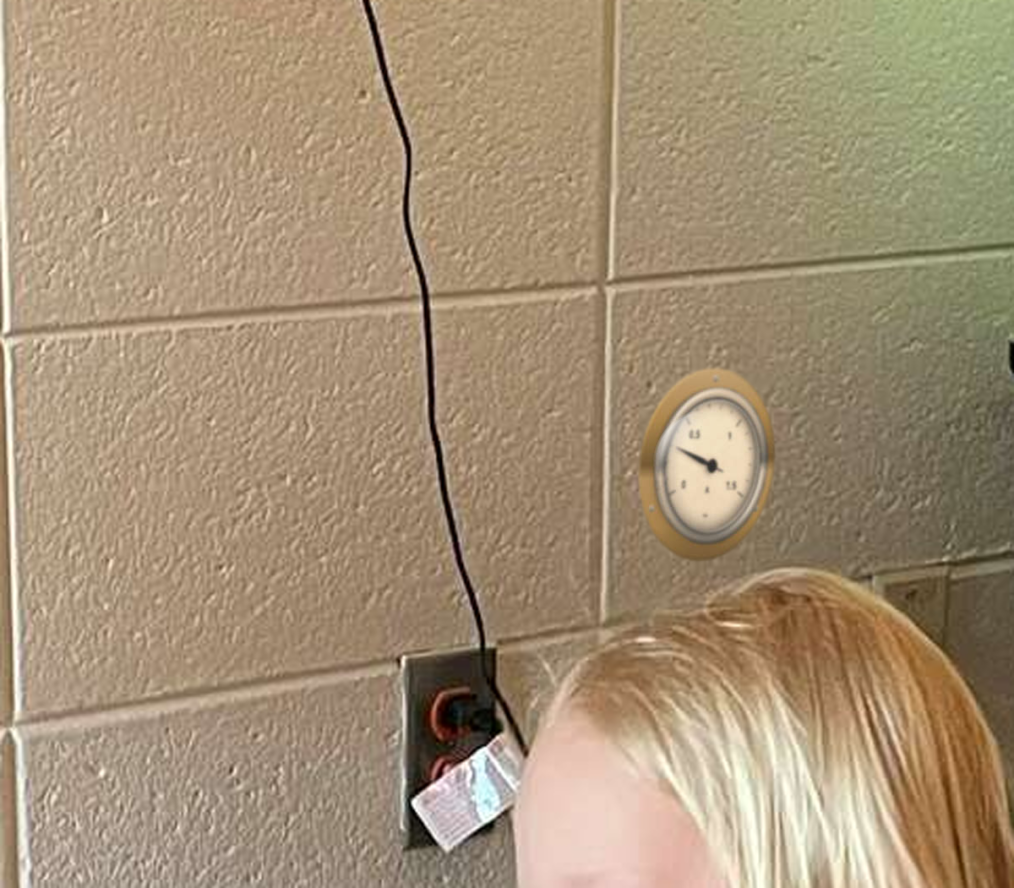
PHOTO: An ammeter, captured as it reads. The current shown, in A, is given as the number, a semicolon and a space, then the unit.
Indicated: 0.3; A
